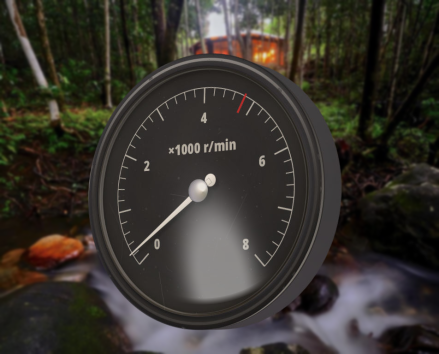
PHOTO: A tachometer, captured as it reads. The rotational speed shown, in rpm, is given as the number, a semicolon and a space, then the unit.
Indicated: 200; rpm
